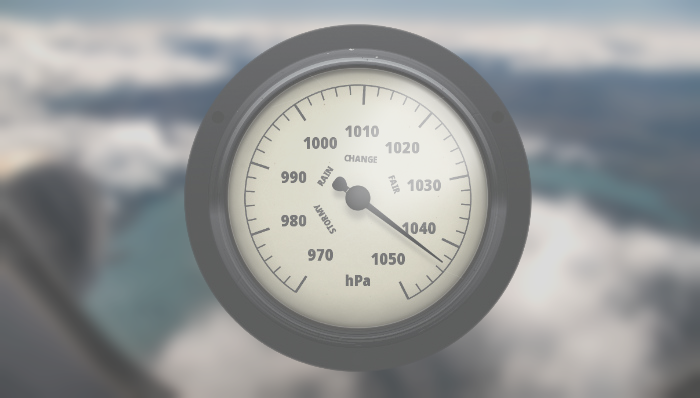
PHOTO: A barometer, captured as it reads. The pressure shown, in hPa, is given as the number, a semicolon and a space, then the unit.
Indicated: 1043; hPa
